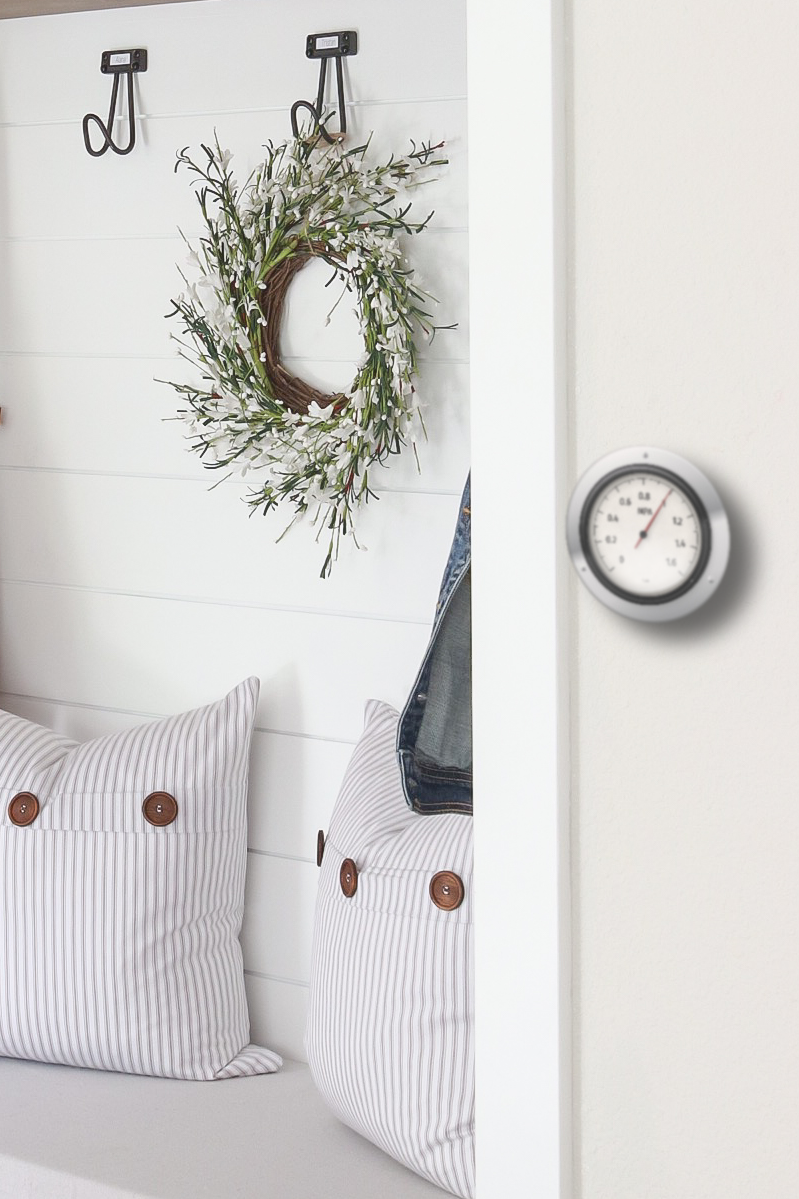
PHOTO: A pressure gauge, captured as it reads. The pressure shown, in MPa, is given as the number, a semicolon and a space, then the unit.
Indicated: 1; MPa
